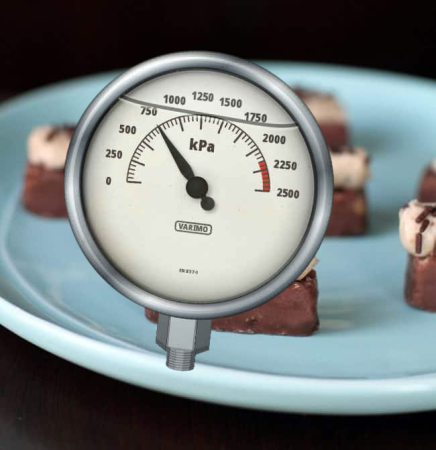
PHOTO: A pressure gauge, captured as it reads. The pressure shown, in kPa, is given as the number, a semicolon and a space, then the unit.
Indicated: 750; kPa
